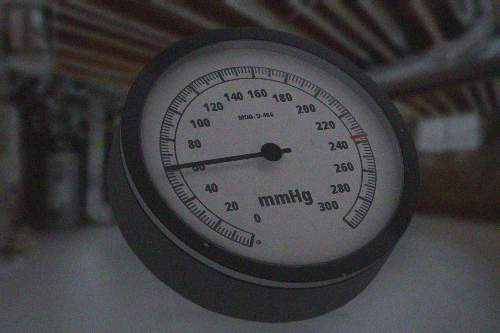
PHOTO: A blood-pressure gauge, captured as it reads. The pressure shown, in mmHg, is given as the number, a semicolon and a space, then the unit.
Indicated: 60; mmHg
